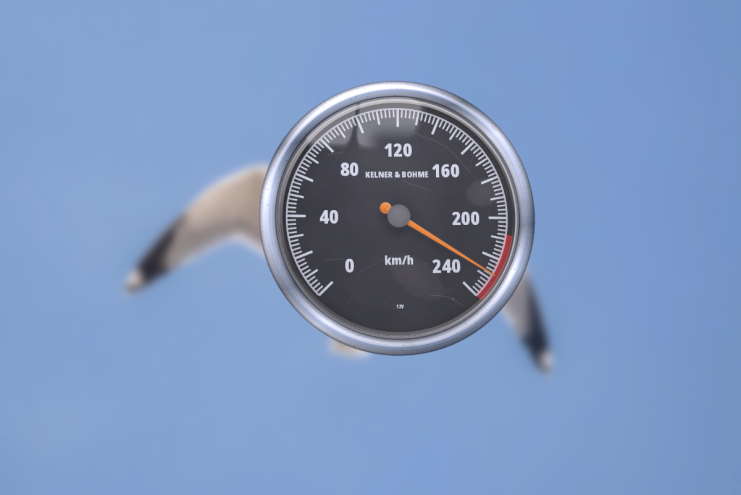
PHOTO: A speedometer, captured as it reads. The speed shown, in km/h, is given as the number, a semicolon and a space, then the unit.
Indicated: 228; km/h
